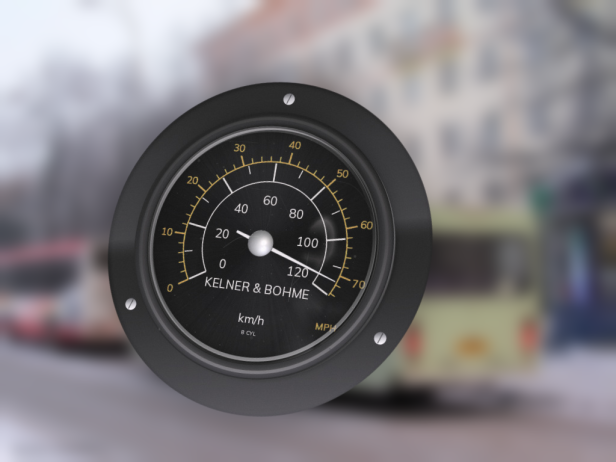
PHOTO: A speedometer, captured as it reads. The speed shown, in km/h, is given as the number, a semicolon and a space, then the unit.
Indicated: 115; km/h
